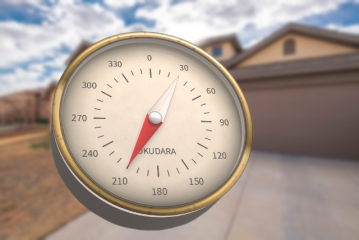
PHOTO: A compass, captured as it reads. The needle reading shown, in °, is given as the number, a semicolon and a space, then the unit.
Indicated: 210; °
